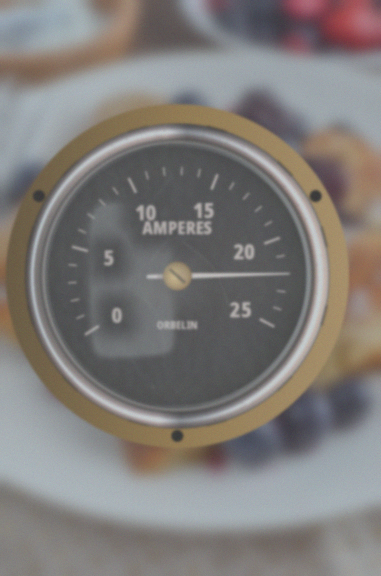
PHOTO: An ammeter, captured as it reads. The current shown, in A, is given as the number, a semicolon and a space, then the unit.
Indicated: 22; A
